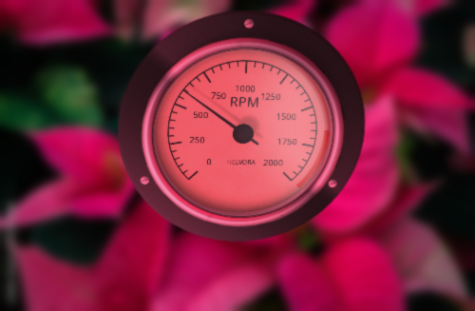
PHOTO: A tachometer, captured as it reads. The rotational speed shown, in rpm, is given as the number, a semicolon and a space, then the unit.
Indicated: 600; rpm
